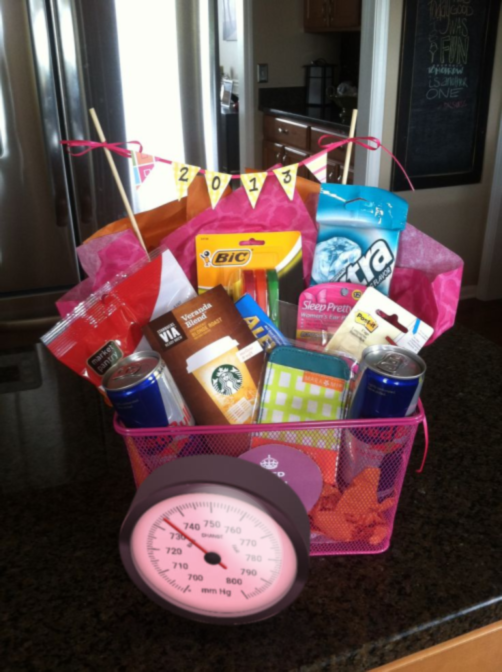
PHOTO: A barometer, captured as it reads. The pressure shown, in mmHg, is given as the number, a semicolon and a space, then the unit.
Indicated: 735; mmHg
